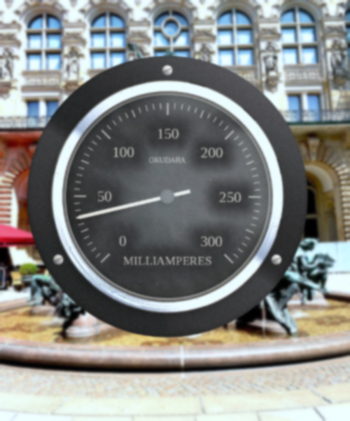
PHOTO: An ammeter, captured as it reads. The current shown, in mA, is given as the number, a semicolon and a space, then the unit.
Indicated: 35; mA
